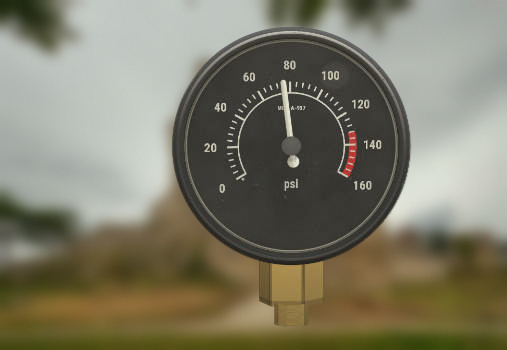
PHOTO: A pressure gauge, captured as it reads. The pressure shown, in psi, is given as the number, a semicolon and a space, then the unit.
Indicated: 76; psi
